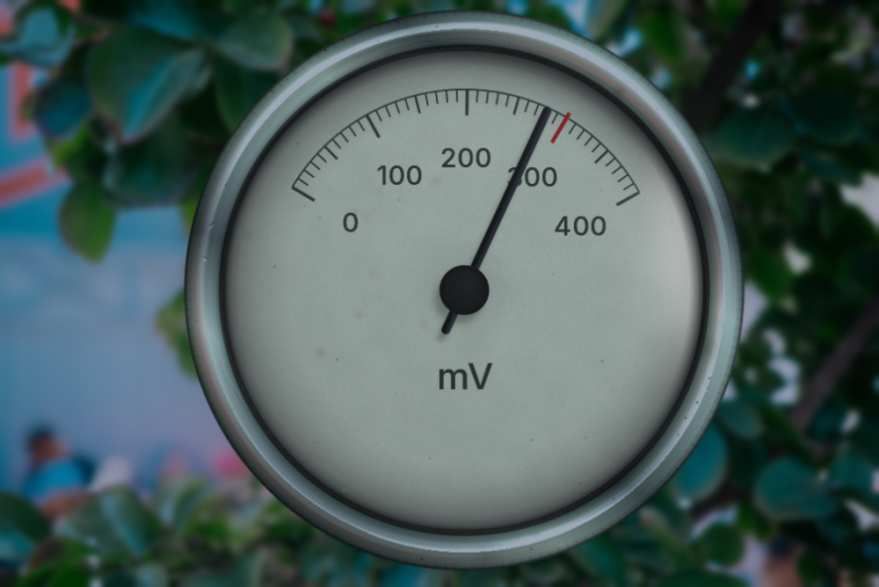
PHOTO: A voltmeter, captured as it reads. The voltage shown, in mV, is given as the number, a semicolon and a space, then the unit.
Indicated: 280; mV
